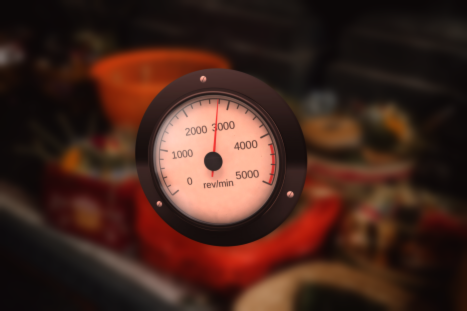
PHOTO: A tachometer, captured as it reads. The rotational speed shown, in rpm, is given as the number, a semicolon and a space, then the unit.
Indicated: 2800; rpm
